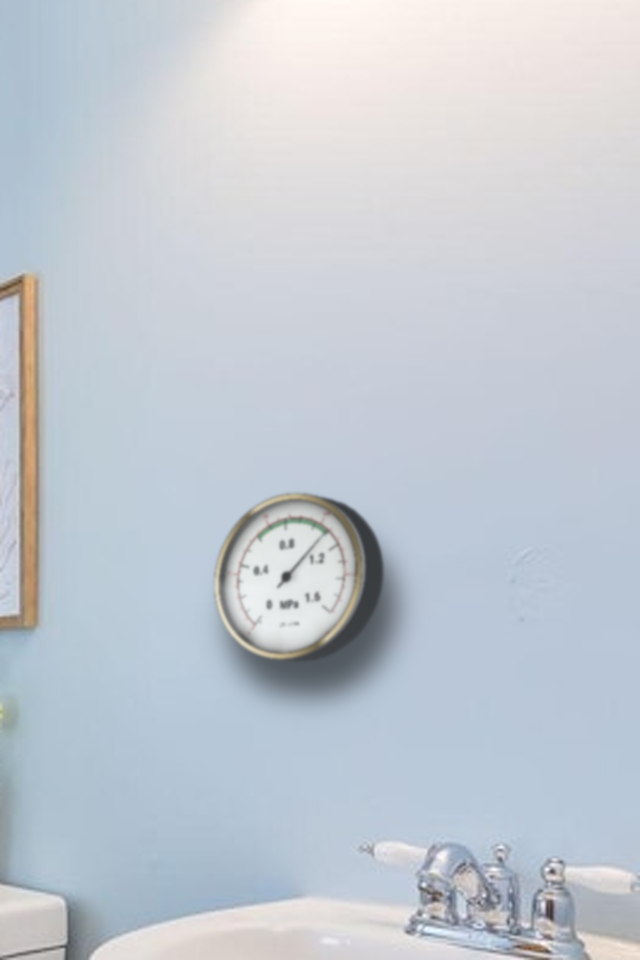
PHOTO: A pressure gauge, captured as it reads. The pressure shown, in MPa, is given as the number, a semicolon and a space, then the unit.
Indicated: 1.1; MPa
